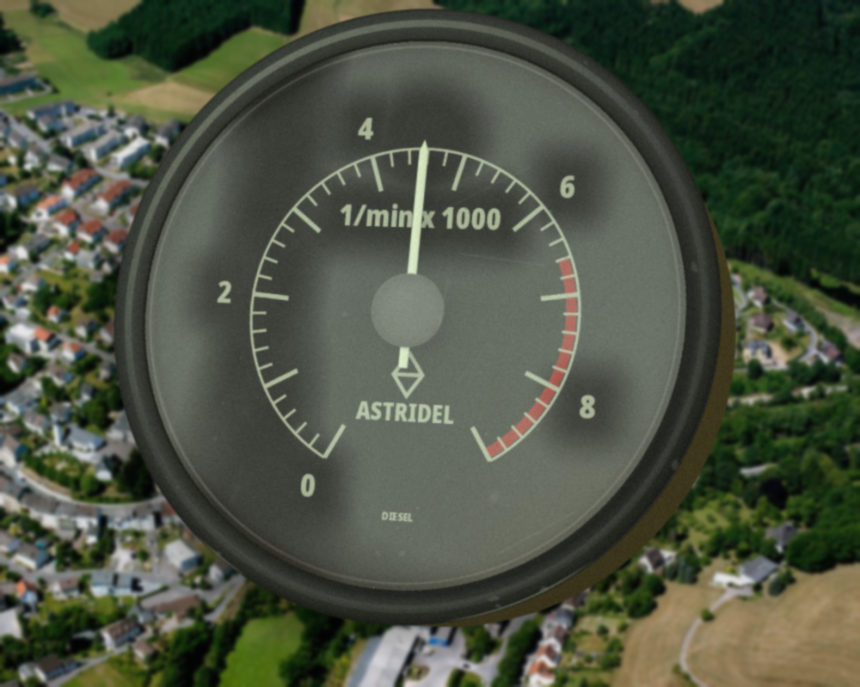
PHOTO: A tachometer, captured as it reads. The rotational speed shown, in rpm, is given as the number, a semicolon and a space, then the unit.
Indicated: 4600; rpm
